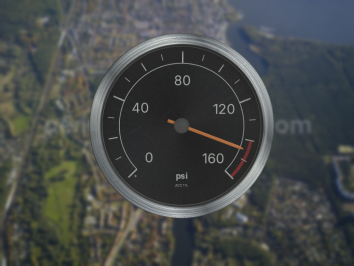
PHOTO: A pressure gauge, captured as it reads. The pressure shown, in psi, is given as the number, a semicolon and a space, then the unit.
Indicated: 145; psi
